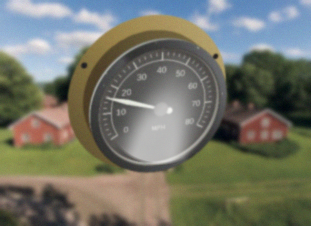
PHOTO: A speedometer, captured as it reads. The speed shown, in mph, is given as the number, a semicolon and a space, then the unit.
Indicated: 16; mph
